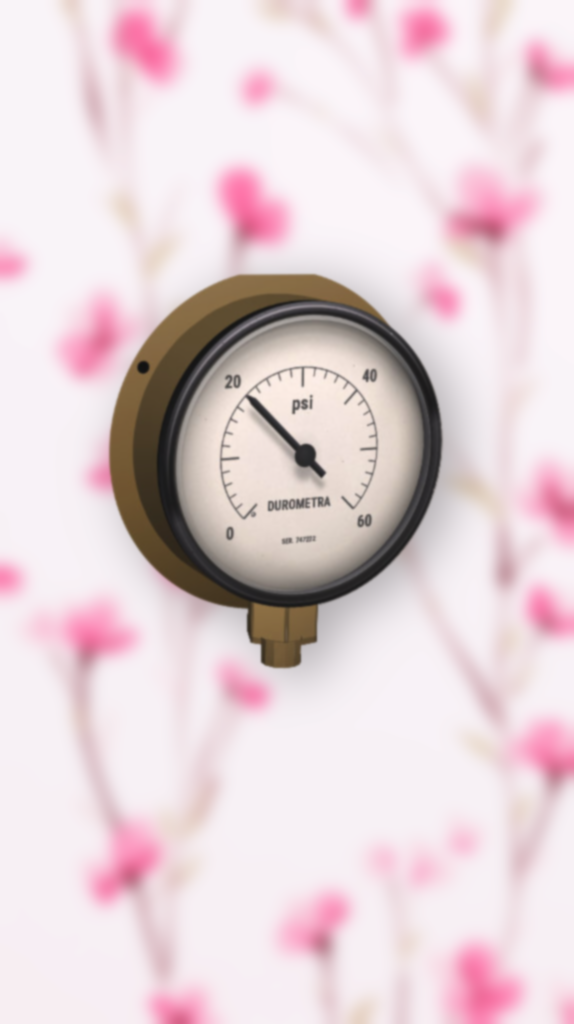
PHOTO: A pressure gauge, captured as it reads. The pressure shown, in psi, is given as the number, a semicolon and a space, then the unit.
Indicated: 20; psi
